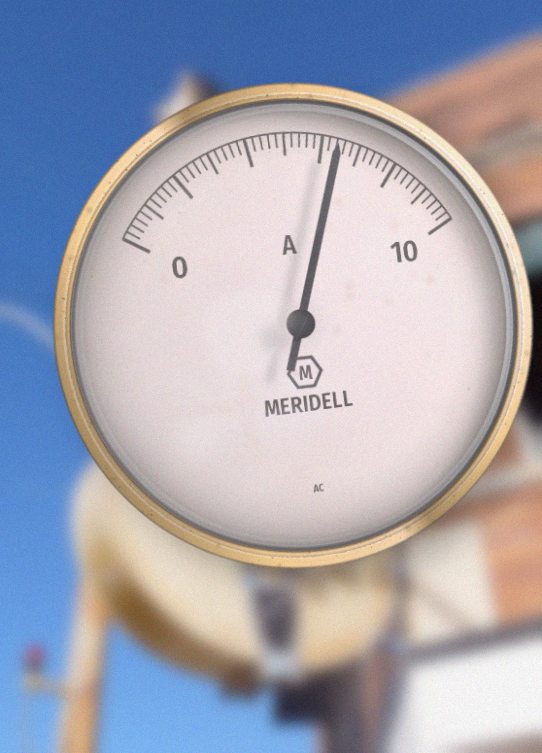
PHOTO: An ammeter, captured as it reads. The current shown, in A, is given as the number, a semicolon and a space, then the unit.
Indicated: 6.4; A
